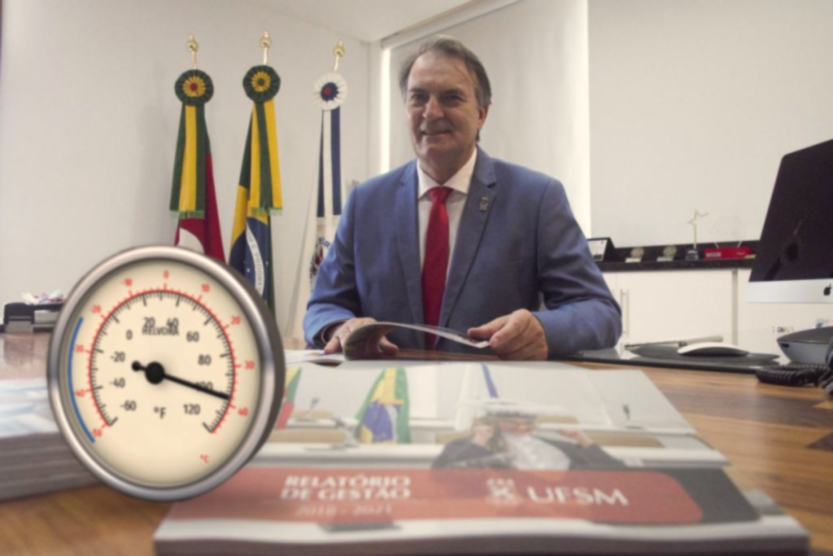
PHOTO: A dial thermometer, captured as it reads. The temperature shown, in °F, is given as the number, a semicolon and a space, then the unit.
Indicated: 100; °F
